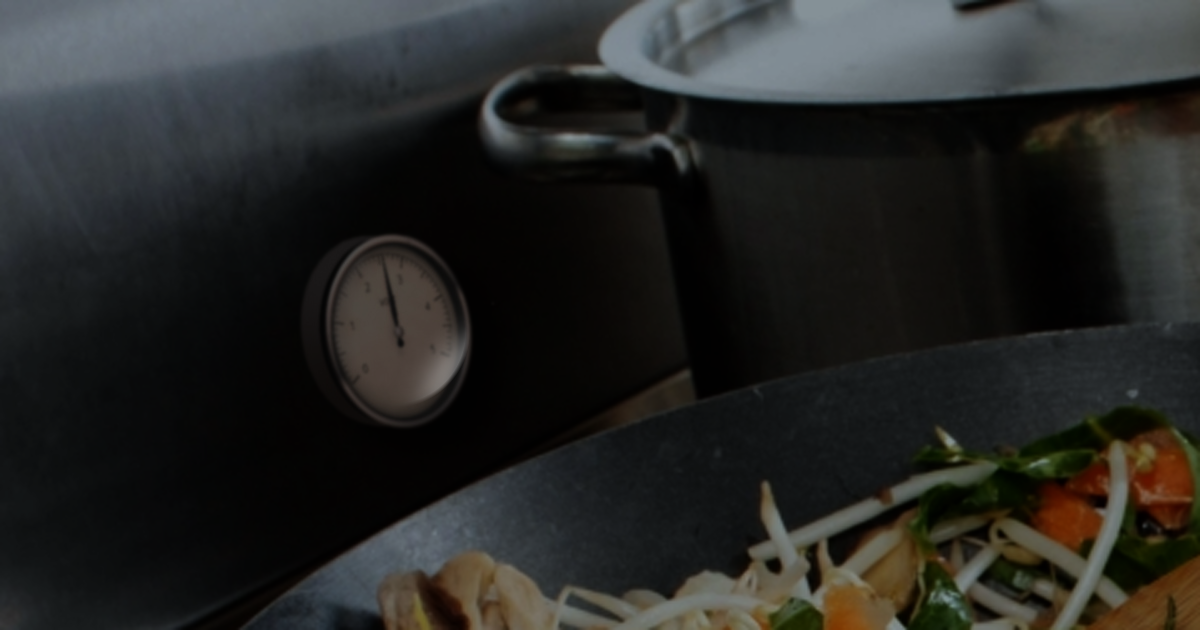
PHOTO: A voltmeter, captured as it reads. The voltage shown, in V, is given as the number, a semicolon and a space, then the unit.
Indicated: 2.5; V
